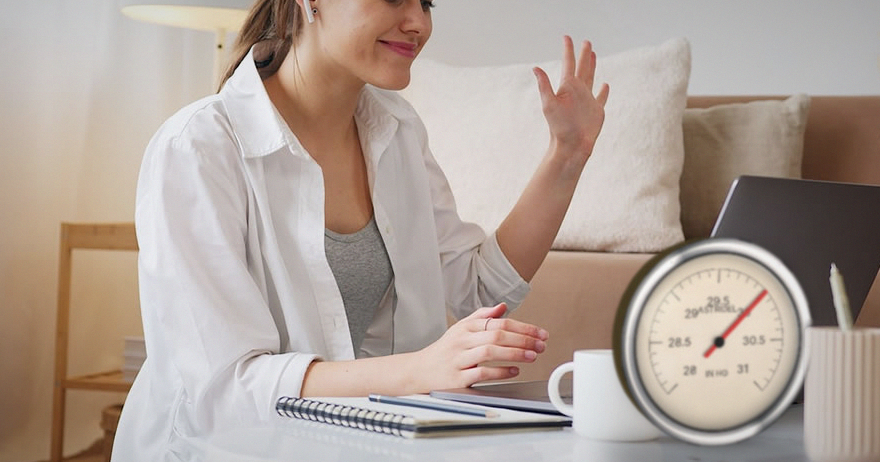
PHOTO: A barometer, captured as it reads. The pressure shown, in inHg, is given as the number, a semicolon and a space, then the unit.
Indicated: 30; inHg
